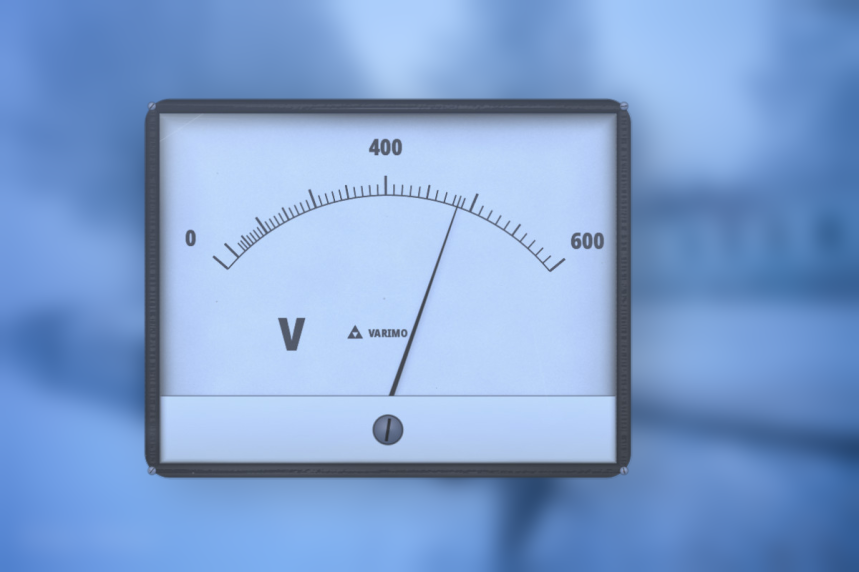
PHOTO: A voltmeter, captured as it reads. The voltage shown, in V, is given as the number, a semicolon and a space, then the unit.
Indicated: 485; V
